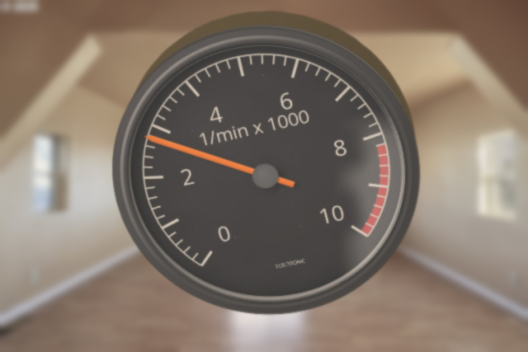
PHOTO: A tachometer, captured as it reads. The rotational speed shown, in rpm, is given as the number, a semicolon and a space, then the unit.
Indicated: 2800; rpm
